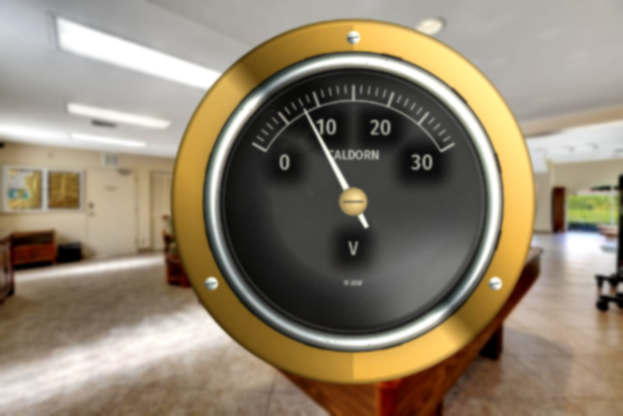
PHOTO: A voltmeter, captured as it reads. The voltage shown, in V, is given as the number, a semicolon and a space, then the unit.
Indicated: 8; V
